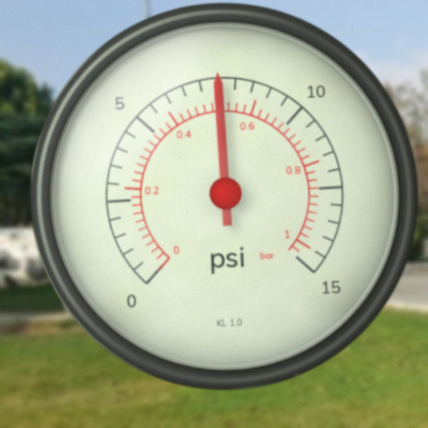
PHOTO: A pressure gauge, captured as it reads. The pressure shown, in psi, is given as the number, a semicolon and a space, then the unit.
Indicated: 7.5; psi
